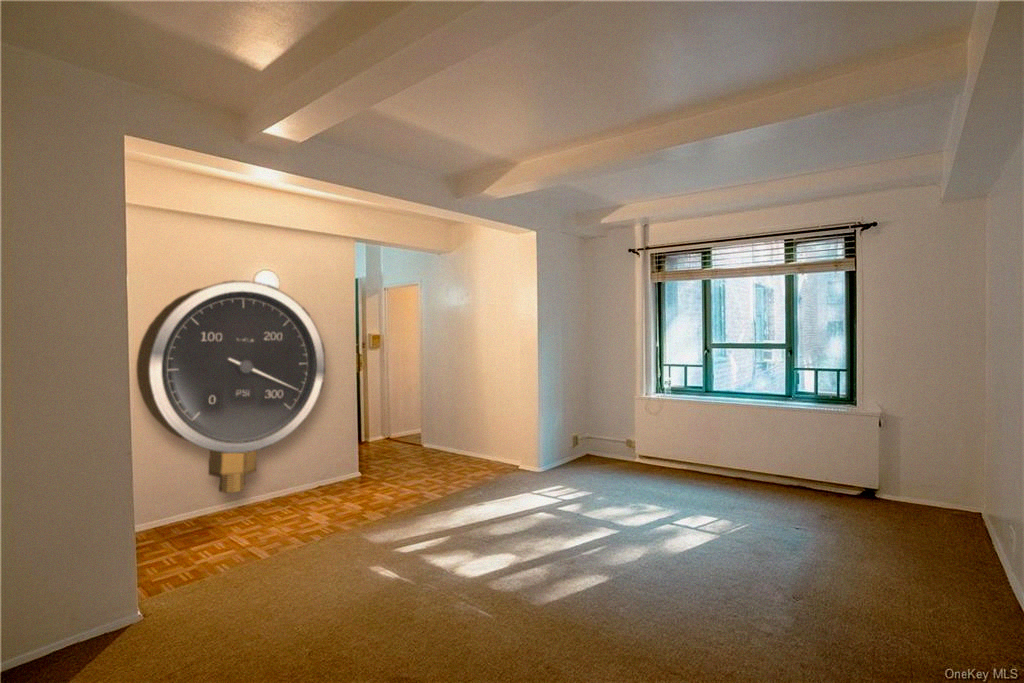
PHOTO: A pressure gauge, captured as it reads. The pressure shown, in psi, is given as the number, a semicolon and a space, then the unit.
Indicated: 280; psi
